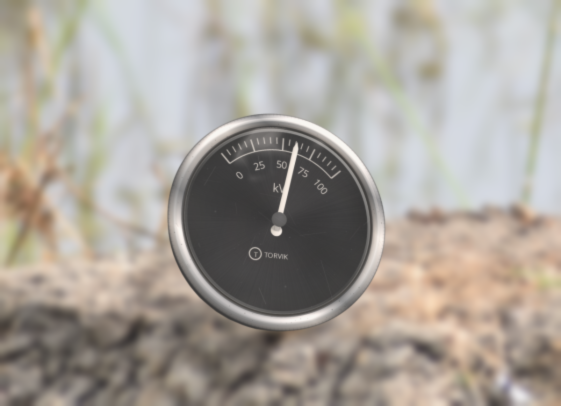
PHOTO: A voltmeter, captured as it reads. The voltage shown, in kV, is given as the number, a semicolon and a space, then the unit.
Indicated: 60; kV
